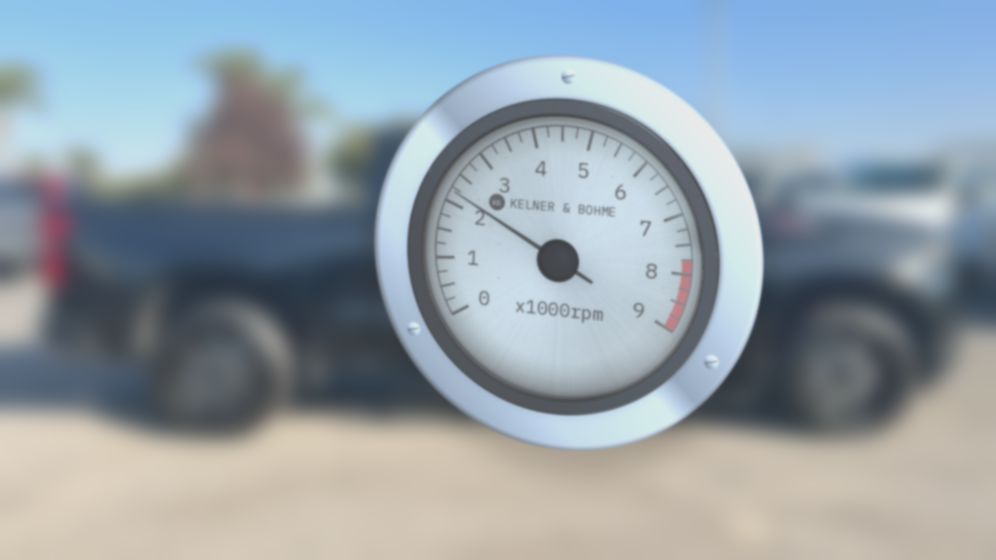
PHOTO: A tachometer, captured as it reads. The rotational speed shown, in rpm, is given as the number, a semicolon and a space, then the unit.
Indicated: 2250; rpm
